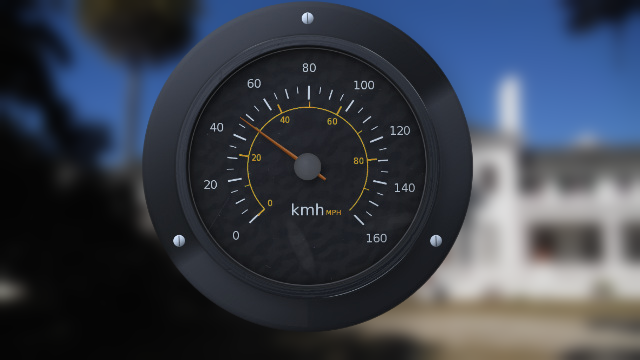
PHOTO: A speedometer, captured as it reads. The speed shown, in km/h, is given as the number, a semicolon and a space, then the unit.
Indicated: 47.5; km/h
